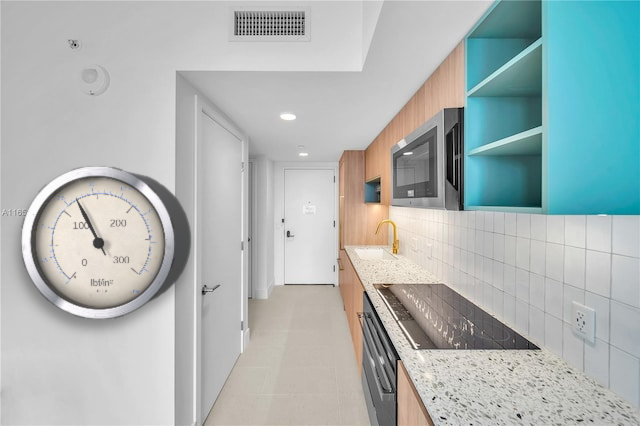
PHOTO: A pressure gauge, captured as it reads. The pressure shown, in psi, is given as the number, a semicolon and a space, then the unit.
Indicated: 125; psi
